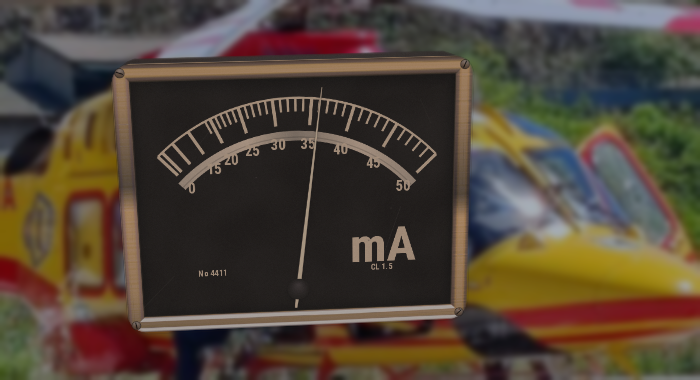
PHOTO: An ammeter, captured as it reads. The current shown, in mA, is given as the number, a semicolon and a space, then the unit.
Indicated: 36; mA
